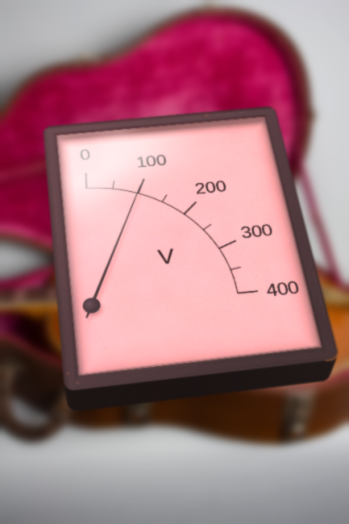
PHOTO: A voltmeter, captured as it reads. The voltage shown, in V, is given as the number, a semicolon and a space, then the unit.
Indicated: 100; V
